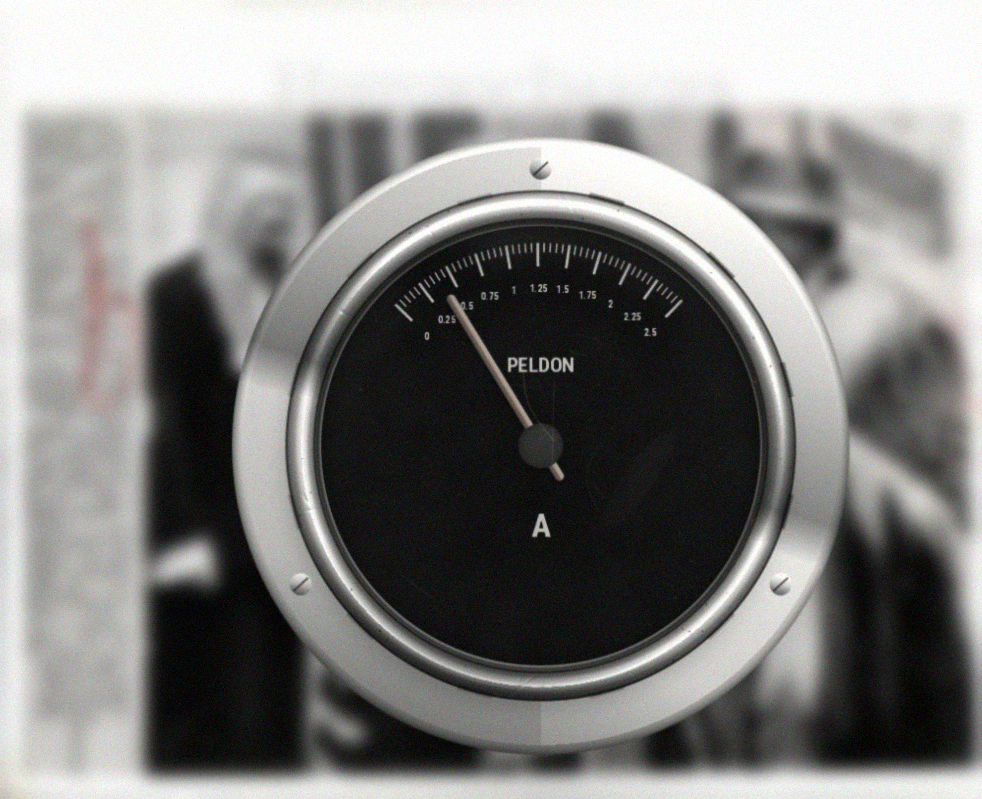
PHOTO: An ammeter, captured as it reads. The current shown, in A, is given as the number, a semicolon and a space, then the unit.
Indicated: 0.4; A
